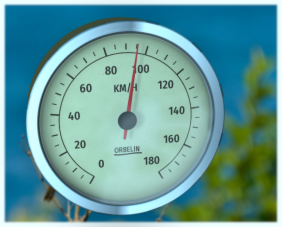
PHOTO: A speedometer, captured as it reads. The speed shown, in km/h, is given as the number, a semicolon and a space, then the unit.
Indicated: 95; km/h
